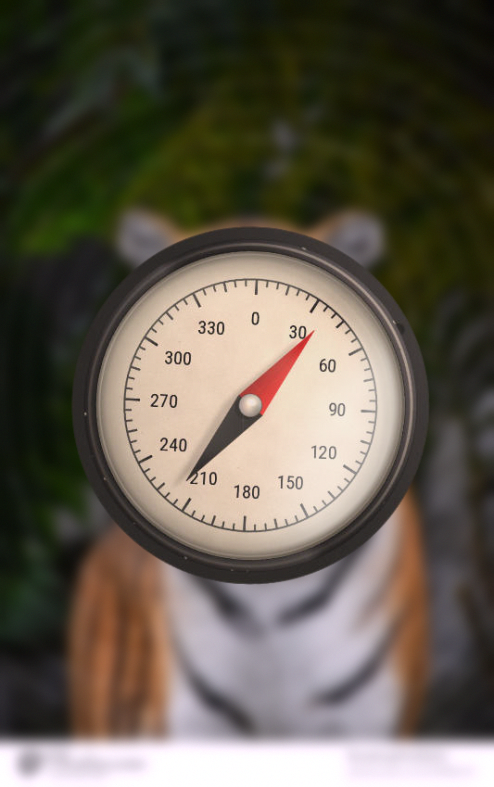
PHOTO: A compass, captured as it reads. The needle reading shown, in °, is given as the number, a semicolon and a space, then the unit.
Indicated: 37.5; °
